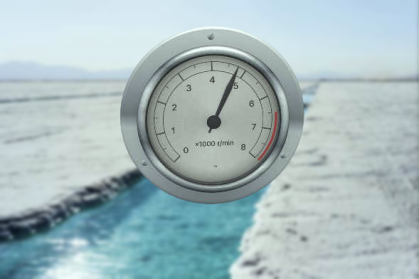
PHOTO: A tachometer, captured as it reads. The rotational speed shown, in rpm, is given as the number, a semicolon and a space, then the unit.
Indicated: 4750; rpm
